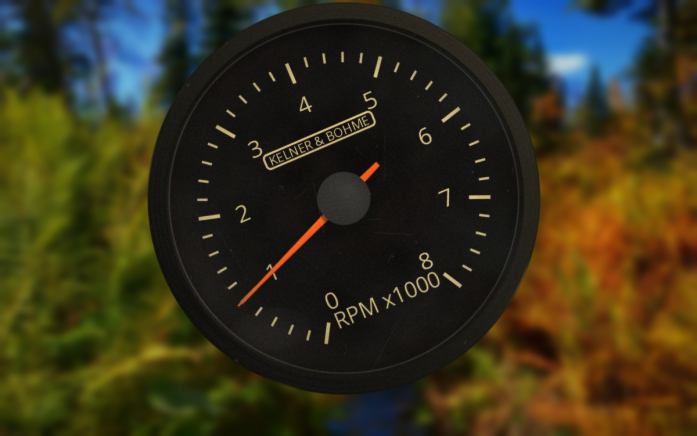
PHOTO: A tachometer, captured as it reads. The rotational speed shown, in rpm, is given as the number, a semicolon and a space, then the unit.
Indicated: 1000; rpm
